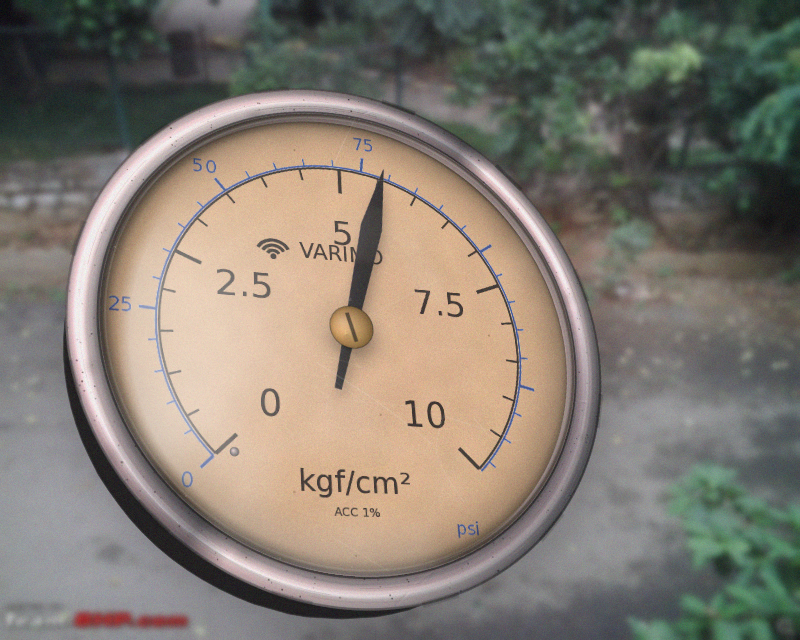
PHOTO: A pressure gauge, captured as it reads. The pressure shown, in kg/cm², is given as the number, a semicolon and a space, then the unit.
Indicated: 5.5; kg/cm²
